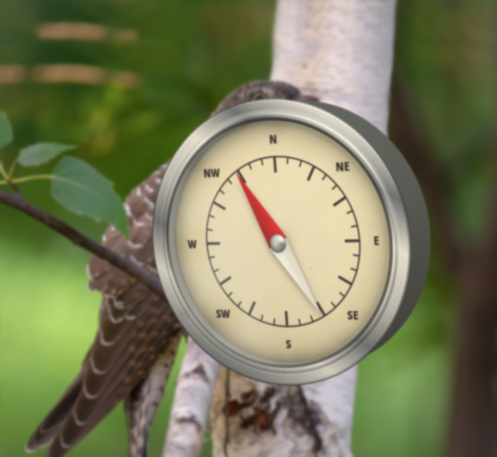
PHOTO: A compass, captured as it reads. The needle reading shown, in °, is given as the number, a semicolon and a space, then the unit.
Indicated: 330; °
